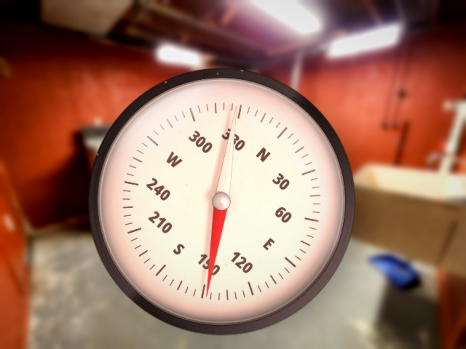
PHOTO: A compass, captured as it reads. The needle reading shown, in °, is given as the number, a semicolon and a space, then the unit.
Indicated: 147.5; °
